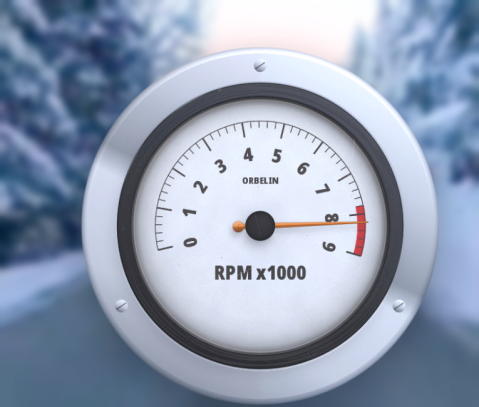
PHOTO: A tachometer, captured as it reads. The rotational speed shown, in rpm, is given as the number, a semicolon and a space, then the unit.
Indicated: 8200; rpm
